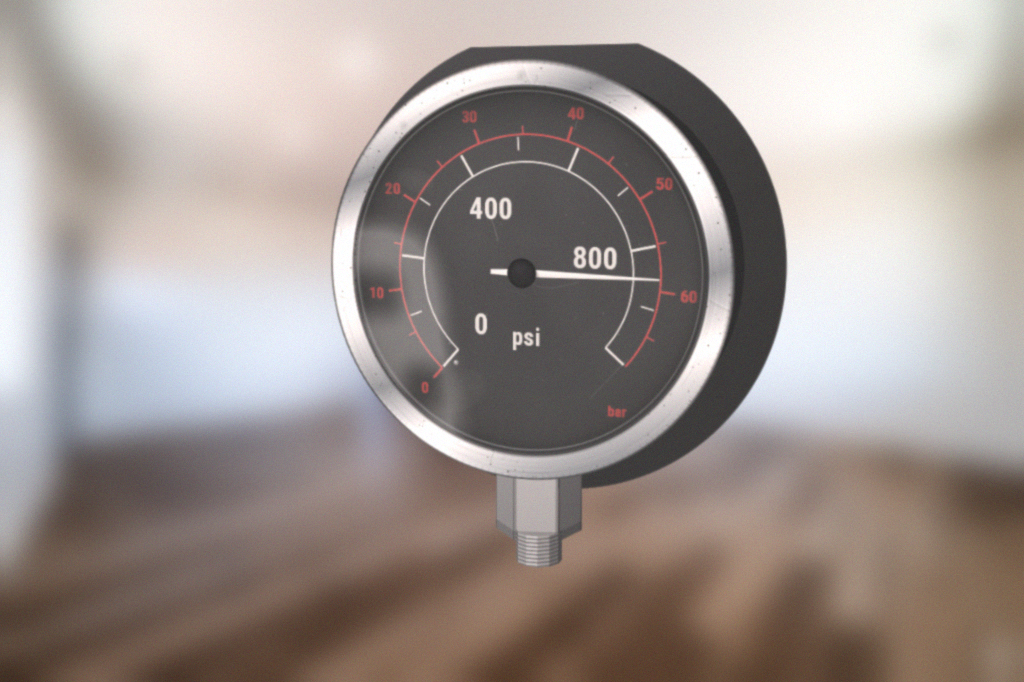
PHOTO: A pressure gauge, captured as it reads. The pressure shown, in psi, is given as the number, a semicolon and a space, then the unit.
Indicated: 850; psi
